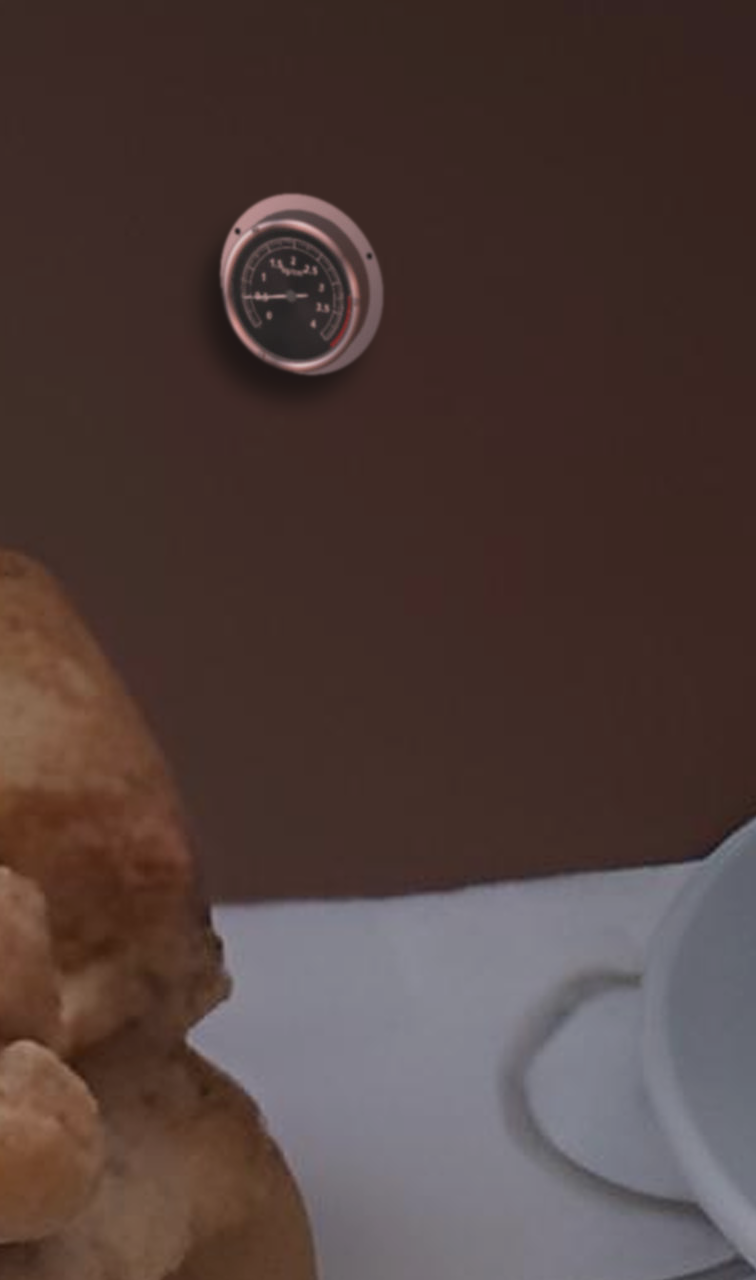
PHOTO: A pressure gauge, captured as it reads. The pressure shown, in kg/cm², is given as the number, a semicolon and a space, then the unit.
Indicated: 0.5; kg/cm²
